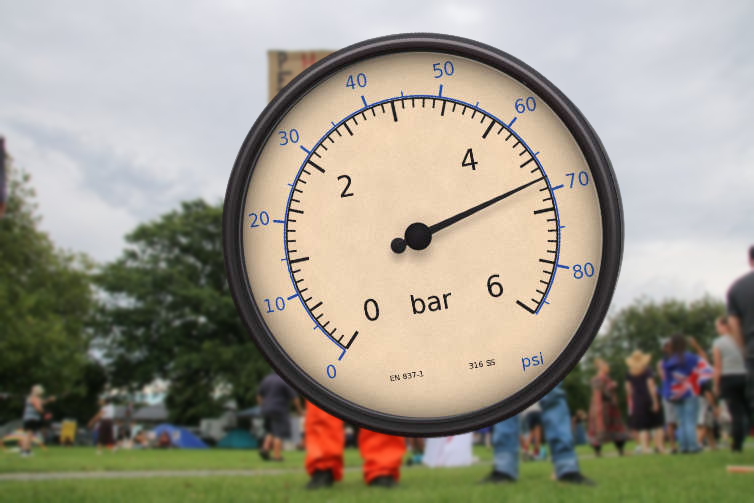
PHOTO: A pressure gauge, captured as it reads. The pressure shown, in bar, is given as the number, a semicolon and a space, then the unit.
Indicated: 4.7; bar
